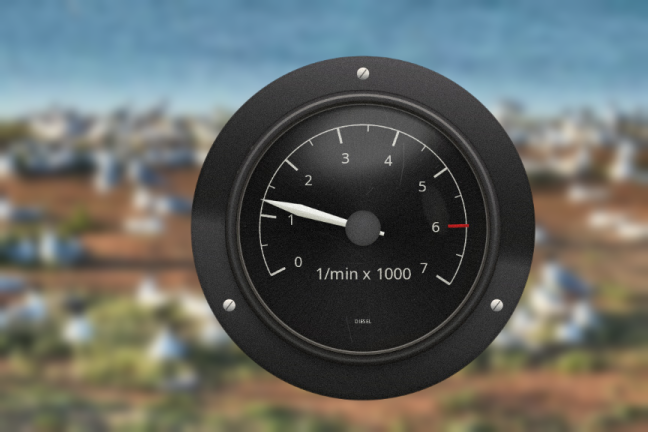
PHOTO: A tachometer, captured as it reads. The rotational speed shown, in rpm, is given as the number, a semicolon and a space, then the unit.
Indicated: 1250; rpm
